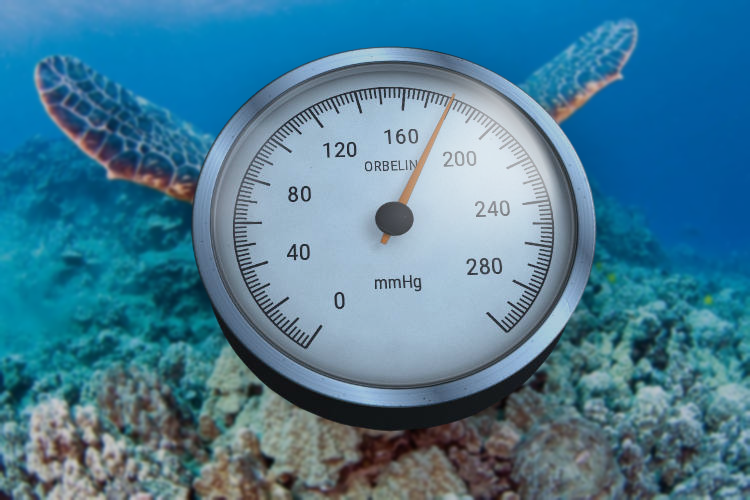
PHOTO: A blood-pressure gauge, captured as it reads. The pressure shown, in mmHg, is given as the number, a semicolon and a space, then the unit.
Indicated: 180; mmHg
